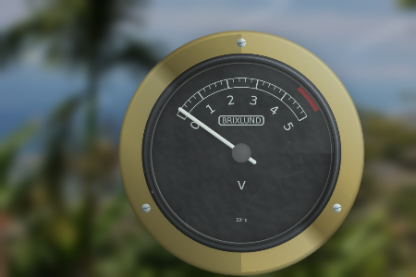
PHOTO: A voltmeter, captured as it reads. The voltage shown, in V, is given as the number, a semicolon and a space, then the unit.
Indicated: 0.2; V
